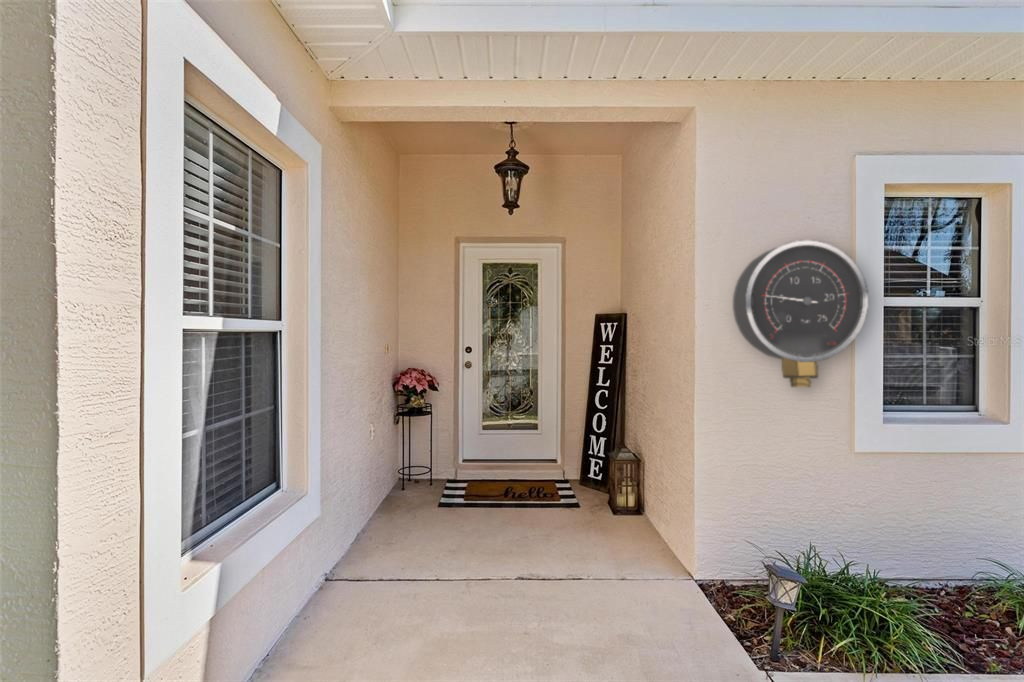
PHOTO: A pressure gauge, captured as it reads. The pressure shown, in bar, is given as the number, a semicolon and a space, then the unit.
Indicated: 5; bar
